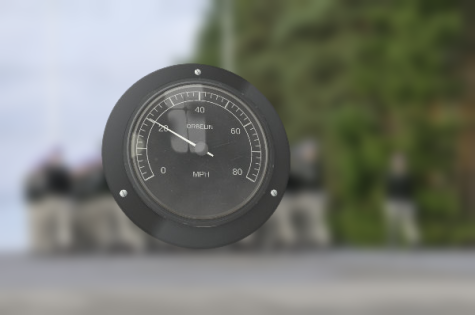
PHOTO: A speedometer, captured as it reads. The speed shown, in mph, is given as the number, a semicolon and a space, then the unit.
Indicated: 20; mph
